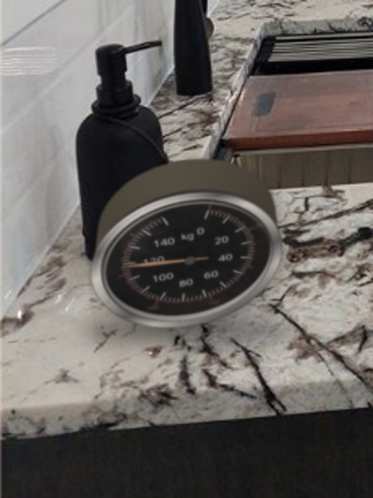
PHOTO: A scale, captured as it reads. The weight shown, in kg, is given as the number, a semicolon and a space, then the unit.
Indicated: 120; kg
